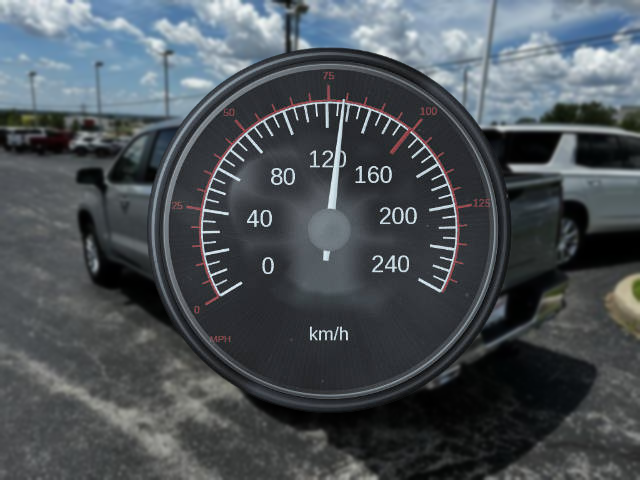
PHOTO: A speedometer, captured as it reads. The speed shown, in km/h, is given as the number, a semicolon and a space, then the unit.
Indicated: 127.5; km/h
